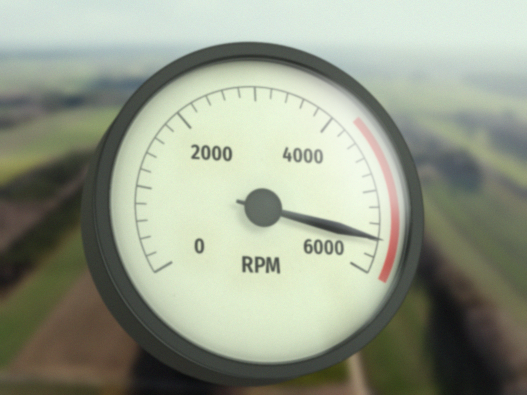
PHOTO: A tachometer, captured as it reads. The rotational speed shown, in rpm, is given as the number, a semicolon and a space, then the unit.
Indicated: 5600; rpm
